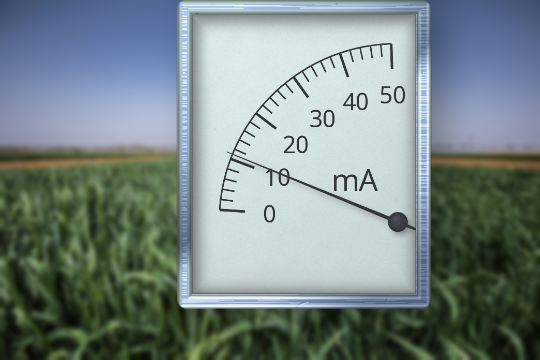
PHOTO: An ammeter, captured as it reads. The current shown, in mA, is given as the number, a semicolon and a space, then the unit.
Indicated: 11; mA
